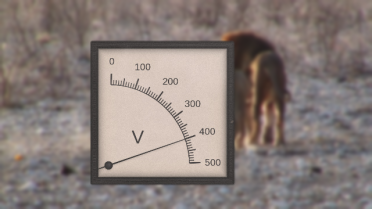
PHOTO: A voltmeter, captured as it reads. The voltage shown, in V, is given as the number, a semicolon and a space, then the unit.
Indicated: 400; V
